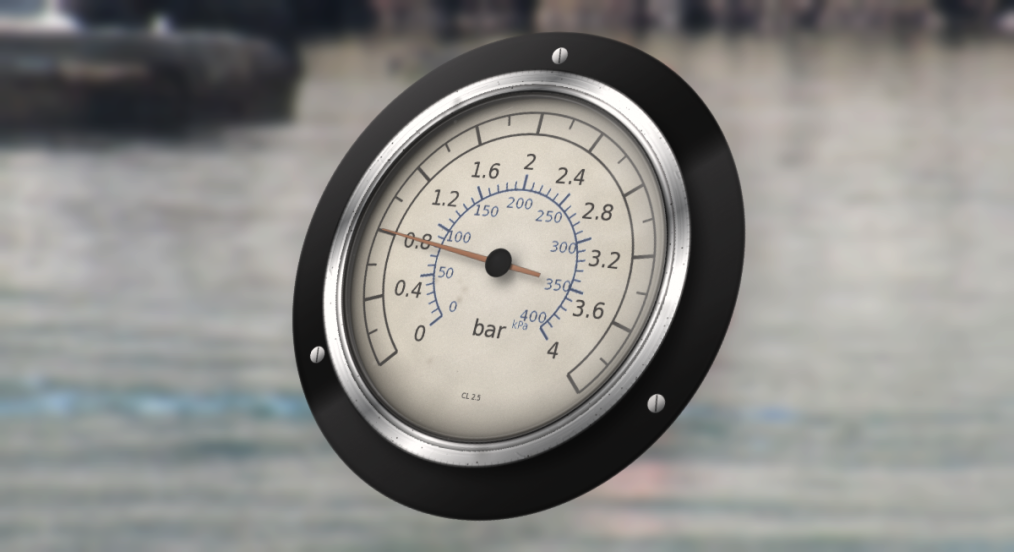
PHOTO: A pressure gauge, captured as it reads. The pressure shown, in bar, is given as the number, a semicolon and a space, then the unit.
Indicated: 0.8; bar
